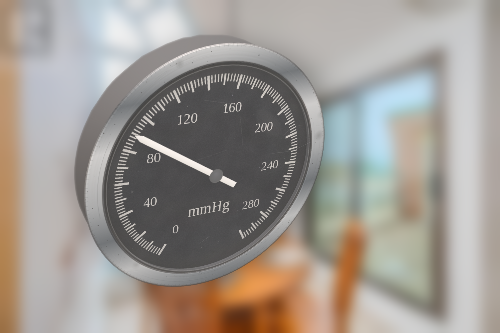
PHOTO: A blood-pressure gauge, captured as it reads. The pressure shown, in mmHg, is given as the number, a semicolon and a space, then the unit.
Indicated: 90; mmHg
